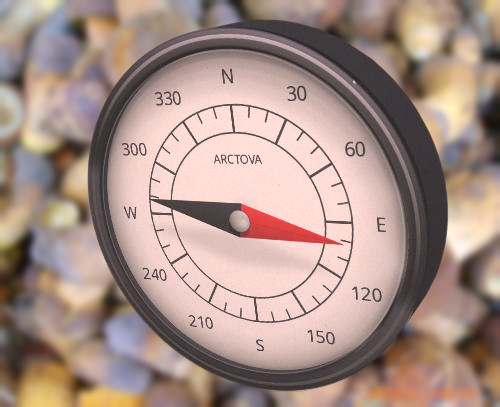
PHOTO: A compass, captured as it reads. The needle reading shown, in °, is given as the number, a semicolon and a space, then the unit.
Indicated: 100; °
